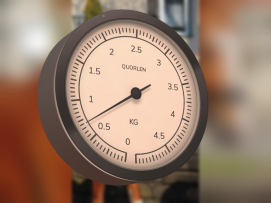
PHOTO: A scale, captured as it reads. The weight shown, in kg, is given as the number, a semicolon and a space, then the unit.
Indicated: 0.7; kg
